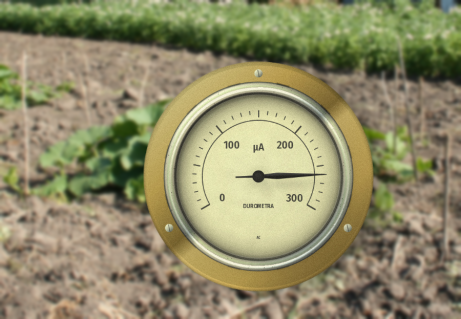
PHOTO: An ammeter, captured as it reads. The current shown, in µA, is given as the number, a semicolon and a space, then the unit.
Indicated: 260; µA
